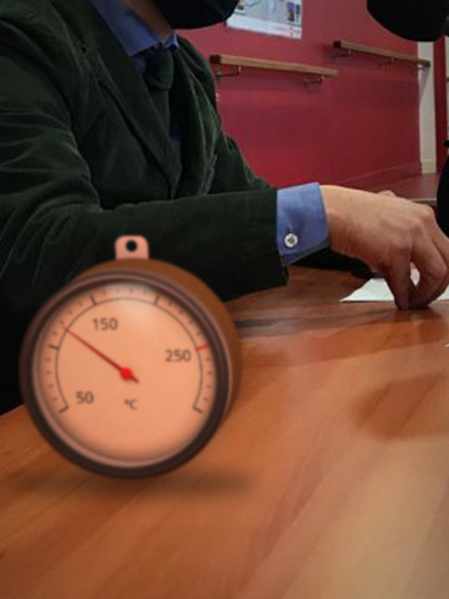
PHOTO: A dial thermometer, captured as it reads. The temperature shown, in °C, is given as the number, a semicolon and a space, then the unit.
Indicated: 120; °C
